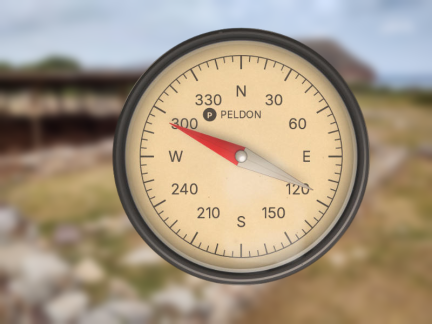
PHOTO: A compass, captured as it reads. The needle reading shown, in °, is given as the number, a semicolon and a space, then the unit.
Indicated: 295; °
